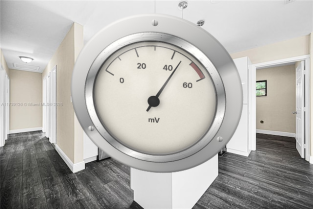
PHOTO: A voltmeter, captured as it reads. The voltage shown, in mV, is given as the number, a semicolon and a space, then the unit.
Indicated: 45; mV
